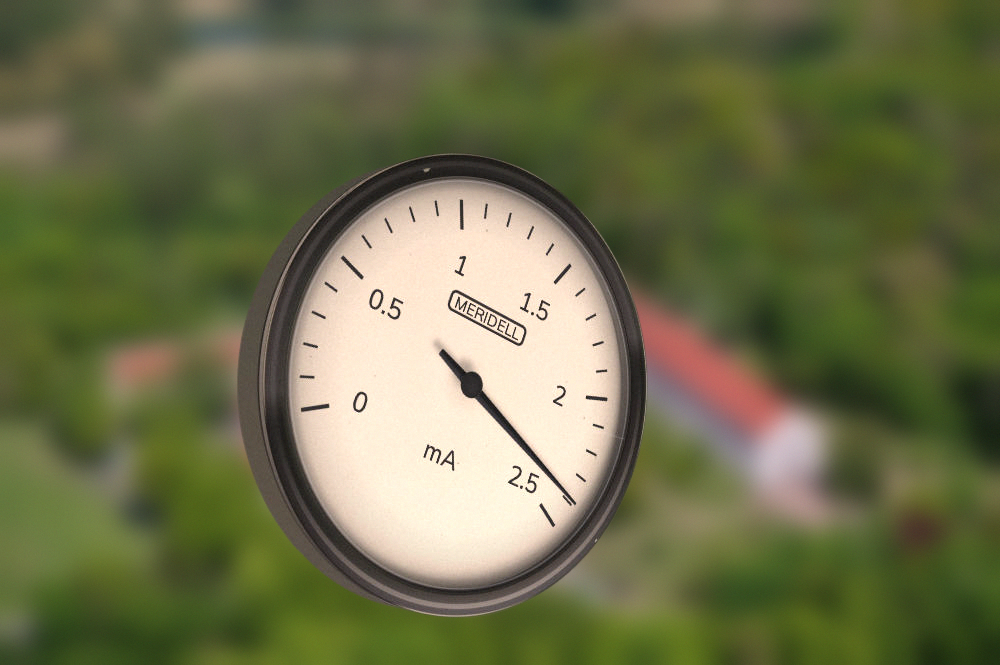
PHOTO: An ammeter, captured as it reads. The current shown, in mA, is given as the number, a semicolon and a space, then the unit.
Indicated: 2.4; mA
